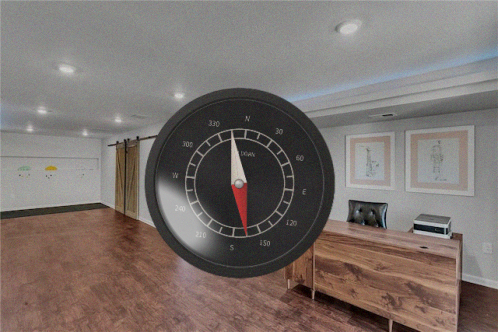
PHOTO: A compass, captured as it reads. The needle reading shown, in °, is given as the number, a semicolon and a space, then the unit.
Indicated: 165; °
